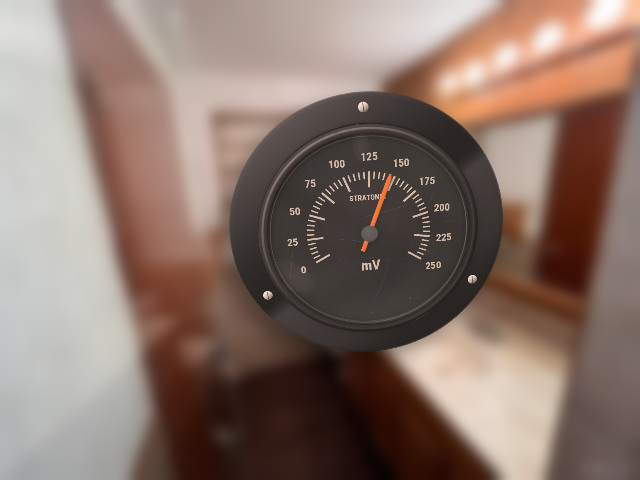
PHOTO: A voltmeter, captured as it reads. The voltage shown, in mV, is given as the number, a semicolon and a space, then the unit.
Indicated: 145; mV
